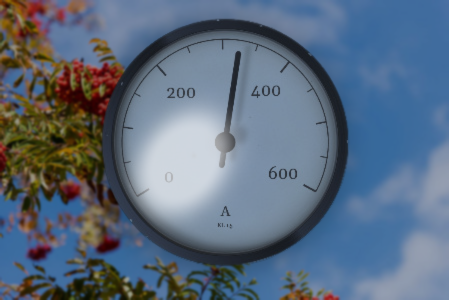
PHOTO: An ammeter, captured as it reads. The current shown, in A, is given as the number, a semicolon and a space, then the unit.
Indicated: 325; A
